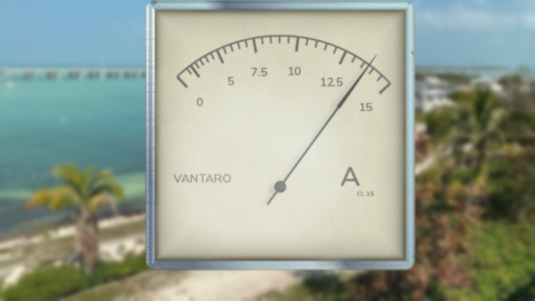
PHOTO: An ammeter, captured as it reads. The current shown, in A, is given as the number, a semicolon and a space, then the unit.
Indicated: 13.75; A
